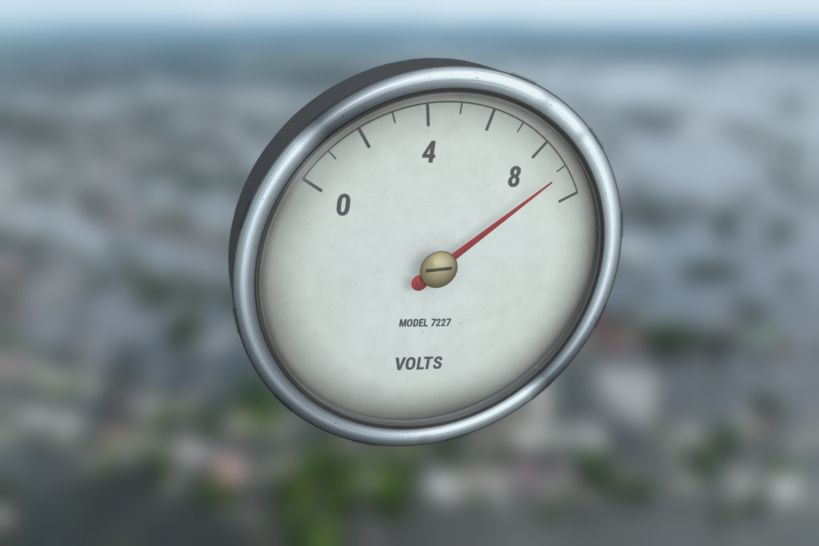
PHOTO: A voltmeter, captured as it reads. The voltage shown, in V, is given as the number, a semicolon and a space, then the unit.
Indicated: 9; V
